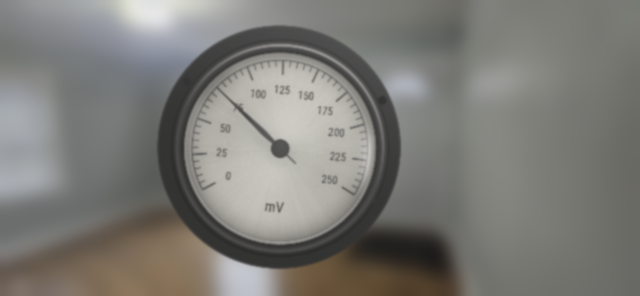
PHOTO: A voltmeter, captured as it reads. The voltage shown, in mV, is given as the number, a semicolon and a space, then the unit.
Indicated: 75; mV
